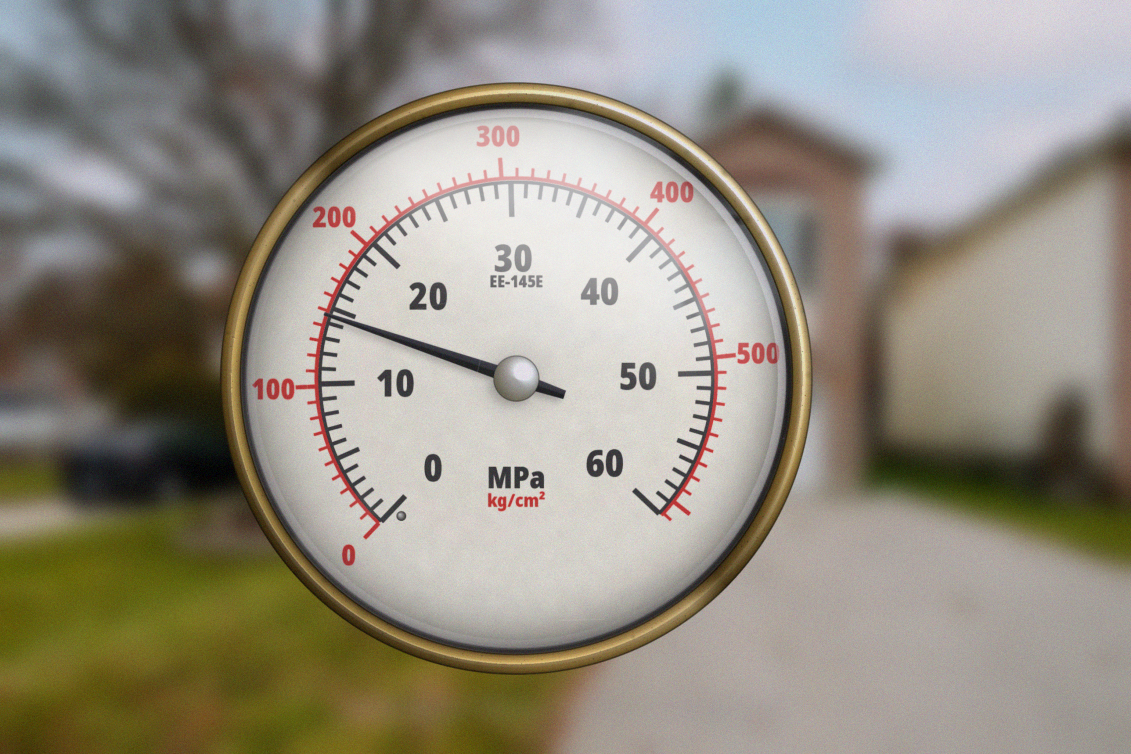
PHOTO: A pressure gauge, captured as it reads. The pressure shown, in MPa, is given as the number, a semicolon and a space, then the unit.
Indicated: 14.5; MPa
